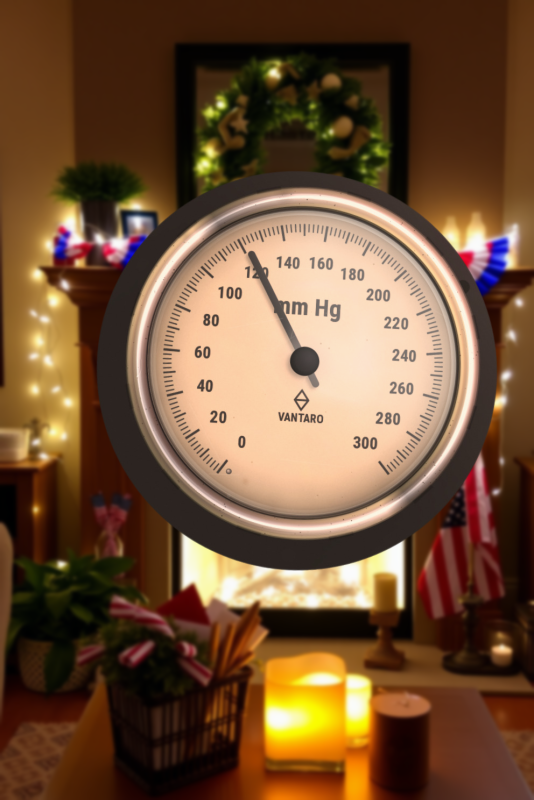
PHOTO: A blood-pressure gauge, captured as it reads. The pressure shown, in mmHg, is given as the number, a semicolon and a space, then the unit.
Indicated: 122; mmHg
